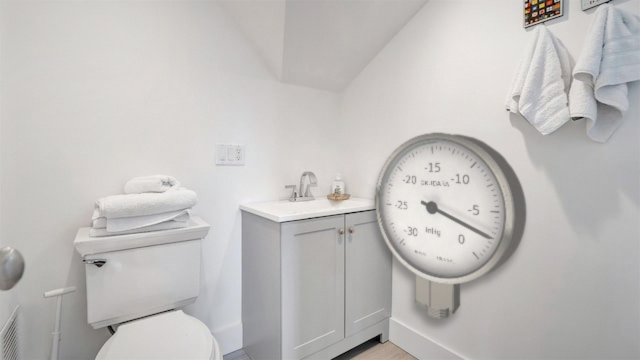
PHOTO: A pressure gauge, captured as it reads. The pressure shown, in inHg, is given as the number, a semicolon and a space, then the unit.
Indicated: -2.5; inHg
